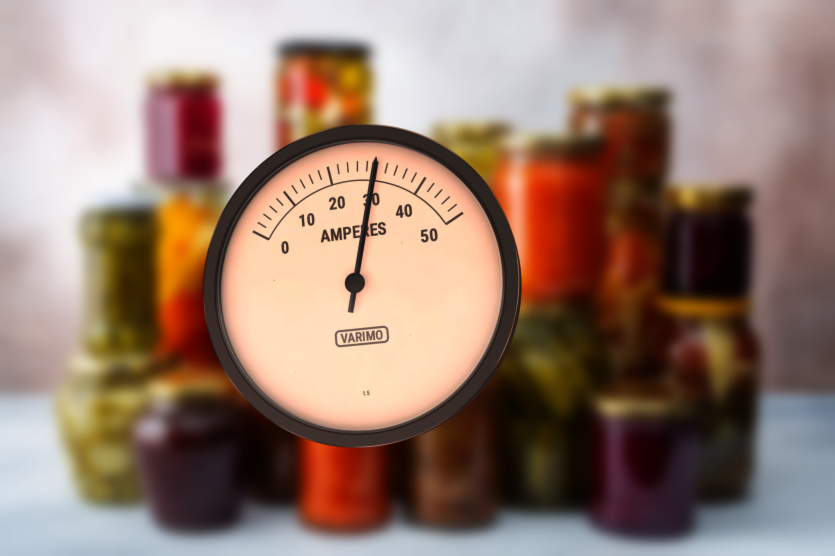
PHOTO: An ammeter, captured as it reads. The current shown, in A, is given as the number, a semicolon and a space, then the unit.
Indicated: 30; A
